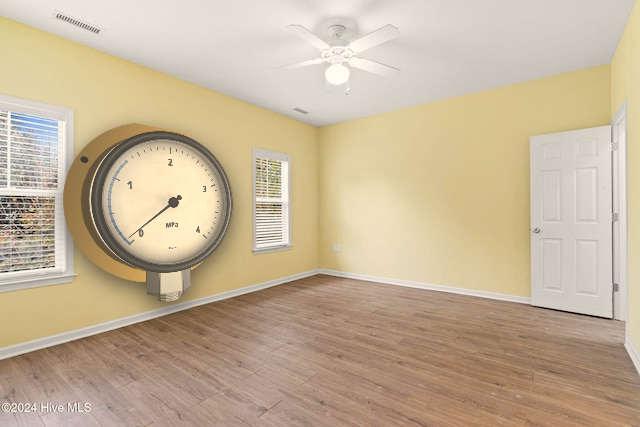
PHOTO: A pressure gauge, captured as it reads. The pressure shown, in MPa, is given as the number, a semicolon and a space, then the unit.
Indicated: 0.1; MPa
